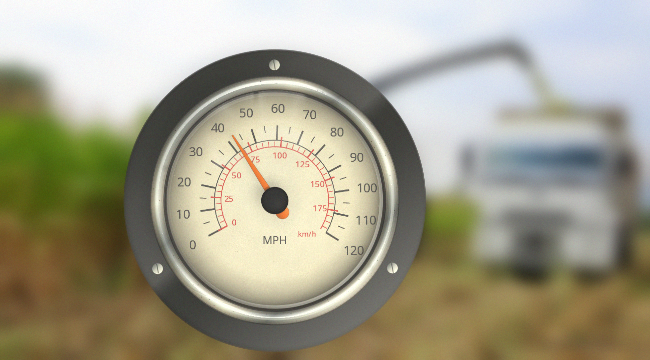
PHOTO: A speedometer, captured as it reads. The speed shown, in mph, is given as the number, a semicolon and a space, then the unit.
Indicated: 42.5; mph
